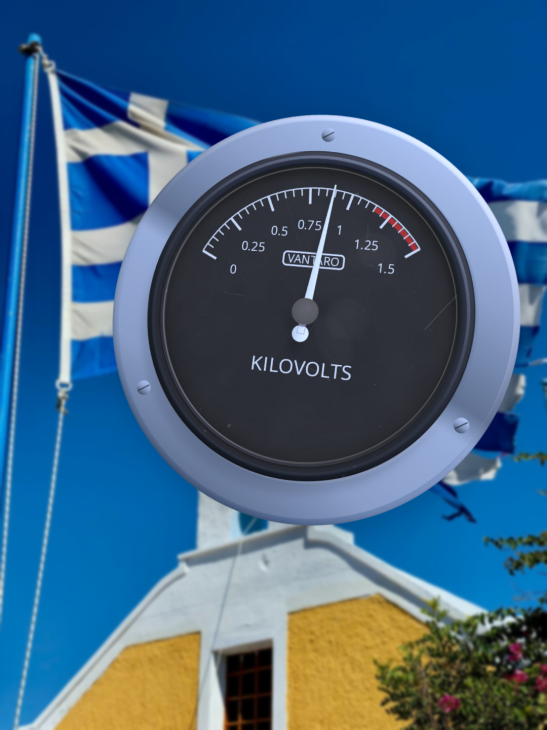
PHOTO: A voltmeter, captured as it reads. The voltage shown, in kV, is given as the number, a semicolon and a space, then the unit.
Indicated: 0.9; kV
